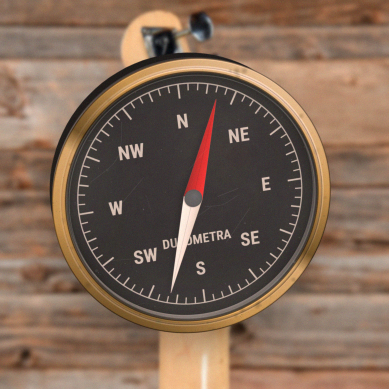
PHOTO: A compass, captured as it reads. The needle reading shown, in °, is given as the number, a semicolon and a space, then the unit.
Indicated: 20; °
